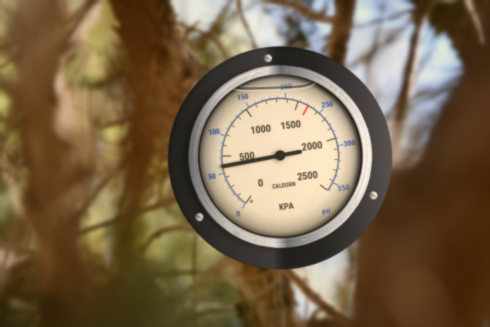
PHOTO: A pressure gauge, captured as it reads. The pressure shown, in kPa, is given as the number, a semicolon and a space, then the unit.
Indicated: 400; kPa
